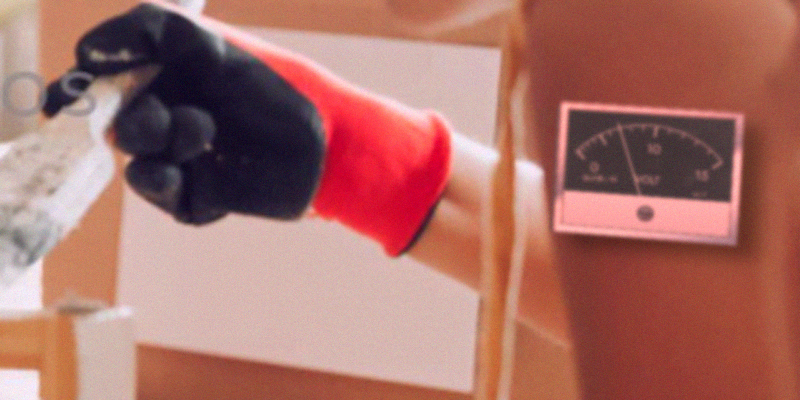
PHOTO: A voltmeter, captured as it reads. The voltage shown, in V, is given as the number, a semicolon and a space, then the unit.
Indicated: 7; V
